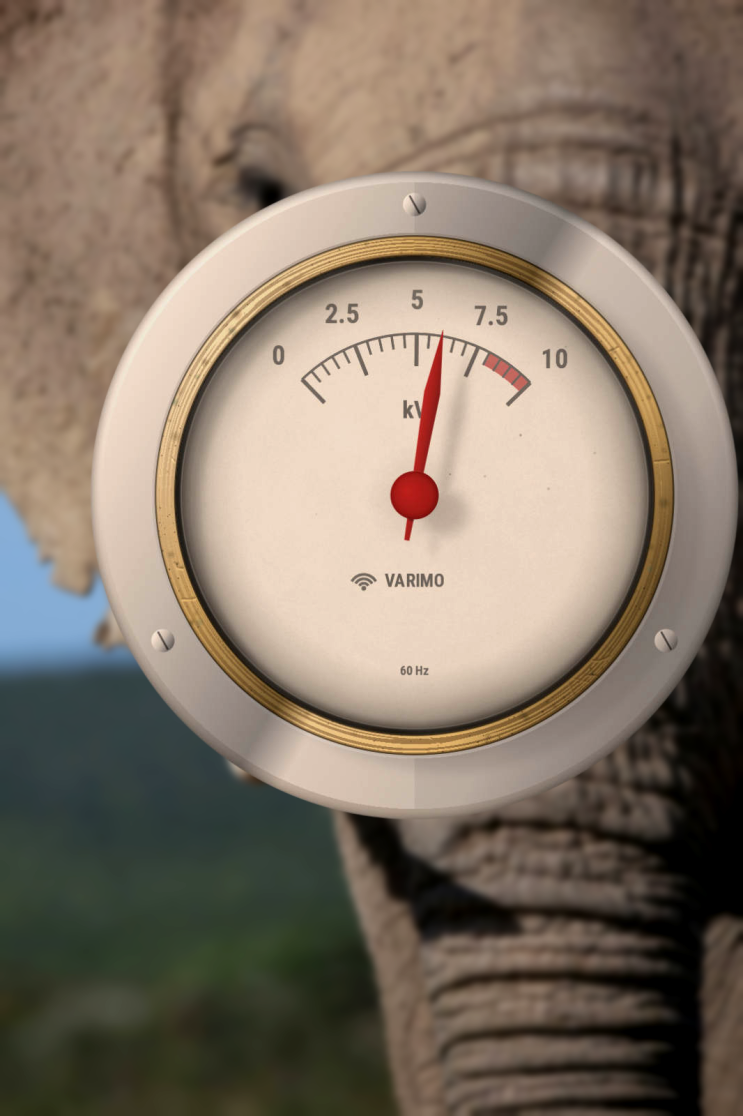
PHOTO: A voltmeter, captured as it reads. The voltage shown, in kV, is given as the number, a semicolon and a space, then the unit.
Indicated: 6; kV
